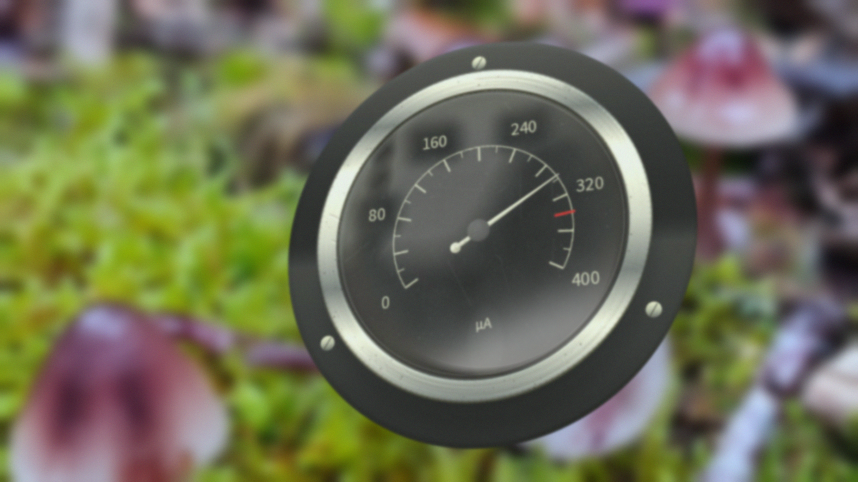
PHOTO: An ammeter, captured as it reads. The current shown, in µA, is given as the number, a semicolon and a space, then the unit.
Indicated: 300; µA
